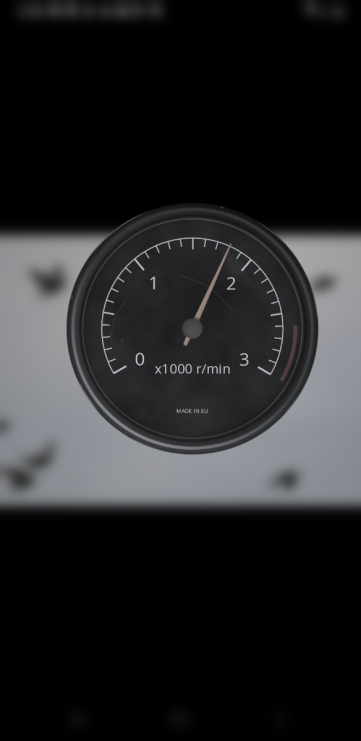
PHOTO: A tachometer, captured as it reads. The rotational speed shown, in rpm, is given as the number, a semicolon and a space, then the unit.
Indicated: 1800; rpm
